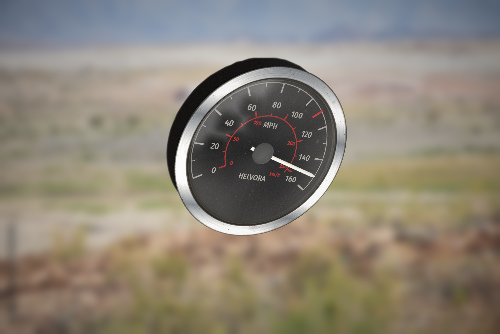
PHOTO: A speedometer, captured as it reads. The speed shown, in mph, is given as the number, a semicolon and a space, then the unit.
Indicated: 150; mph
